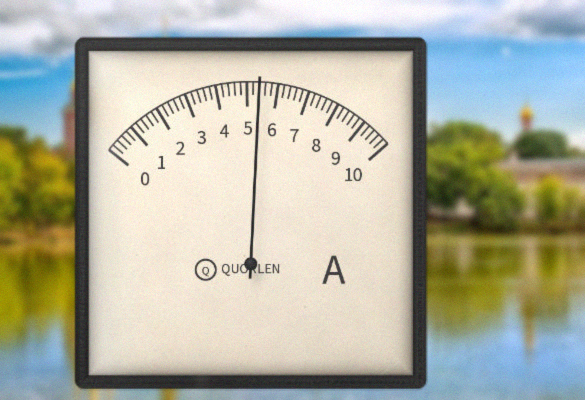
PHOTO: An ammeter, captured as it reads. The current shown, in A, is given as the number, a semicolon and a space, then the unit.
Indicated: 5.4; A
